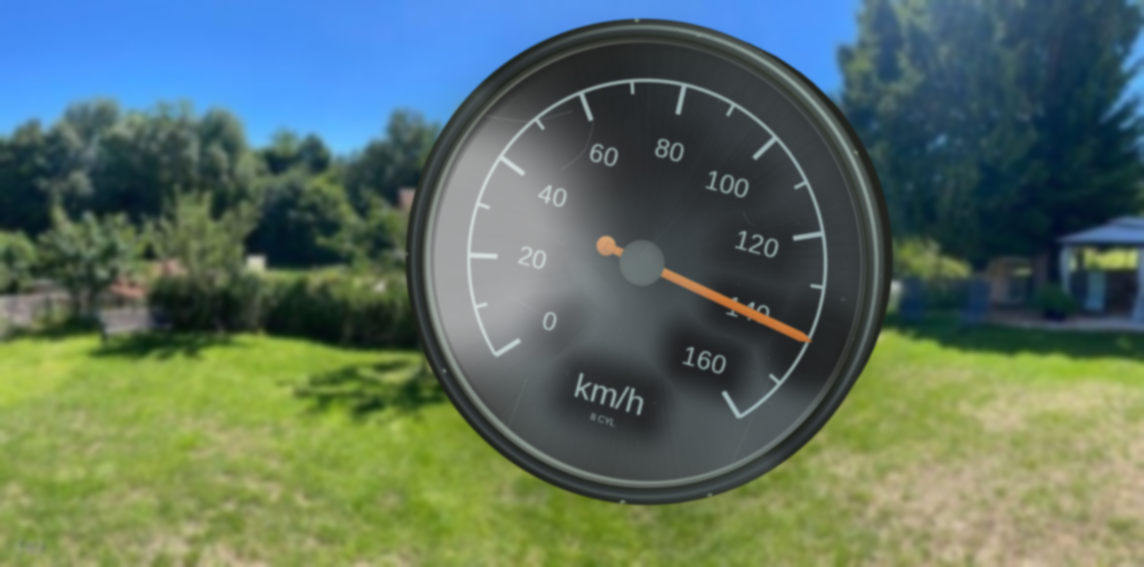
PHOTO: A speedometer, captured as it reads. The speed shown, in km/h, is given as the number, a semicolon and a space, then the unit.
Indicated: 140; km/h
